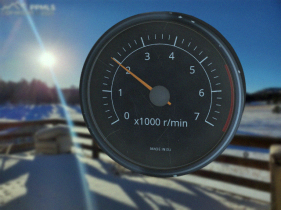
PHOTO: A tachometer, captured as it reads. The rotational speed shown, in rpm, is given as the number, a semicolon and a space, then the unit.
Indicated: 2000; rpm
